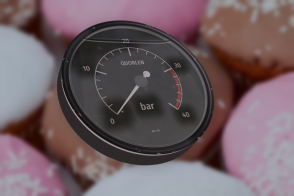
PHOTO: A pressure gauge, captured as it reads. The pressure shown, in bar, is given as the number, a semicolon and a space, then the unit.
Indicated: 0; bar
